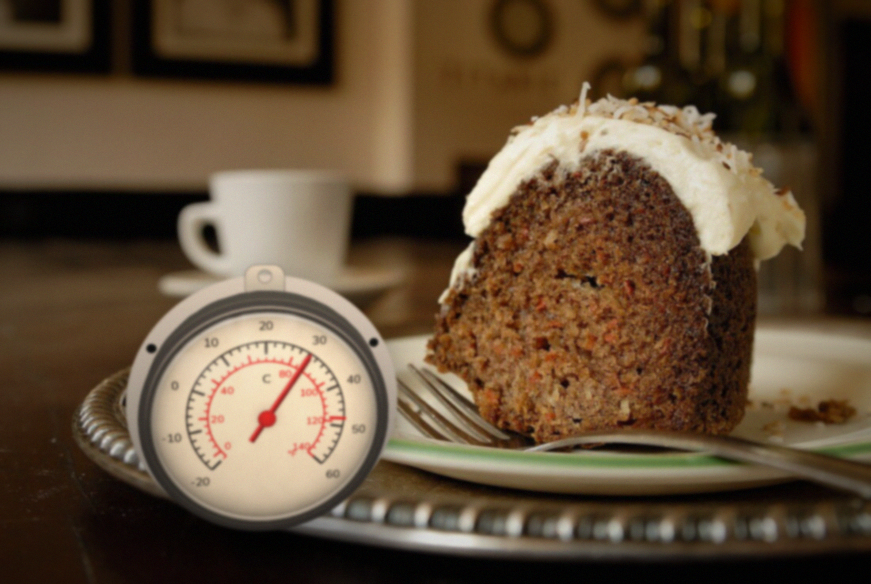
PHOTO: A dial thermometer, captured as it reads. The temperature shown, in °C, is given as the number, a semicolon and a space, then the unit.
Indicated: 30; °C
